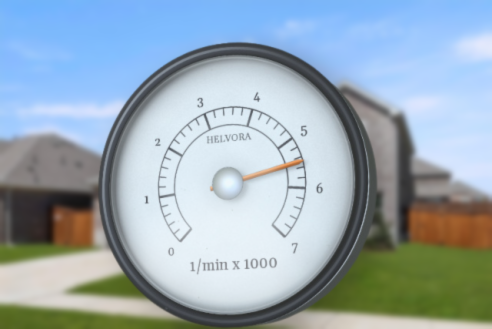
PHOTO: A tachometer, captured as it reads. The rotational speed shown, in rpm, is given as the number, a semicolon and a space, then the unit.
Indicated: 5500; rpm
